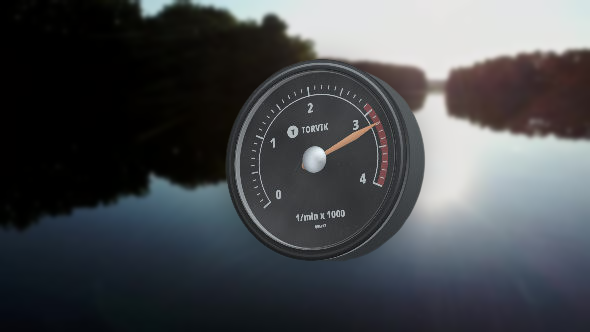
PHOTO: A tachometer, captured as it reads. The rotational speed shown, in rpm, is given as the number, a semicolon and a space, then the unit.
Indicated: 3200; rpm
